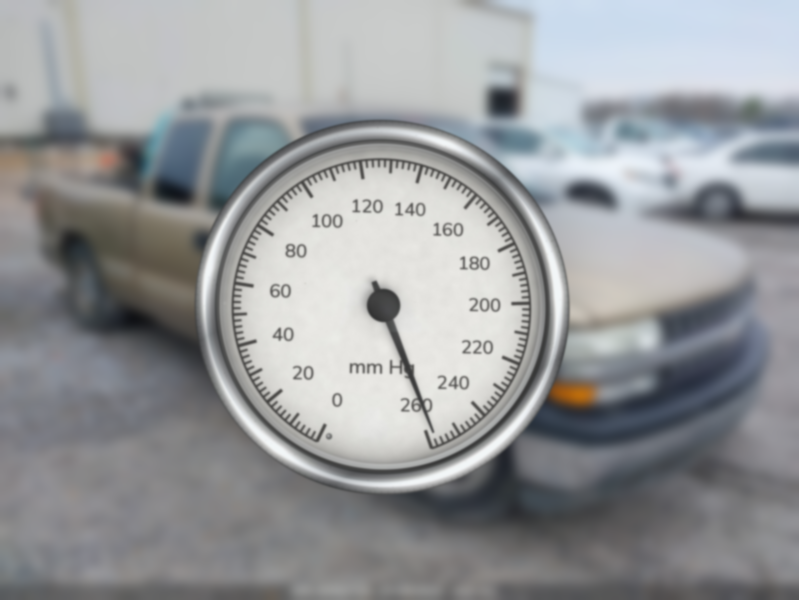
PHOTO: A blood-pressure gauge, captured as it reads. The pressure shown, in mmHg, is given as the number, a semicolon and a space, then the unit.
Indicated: 258; mmHg
